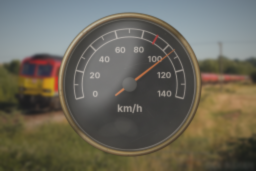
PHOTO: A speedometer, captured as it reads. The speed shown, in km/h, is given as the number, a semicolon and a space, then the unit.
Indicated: 105; km/h
